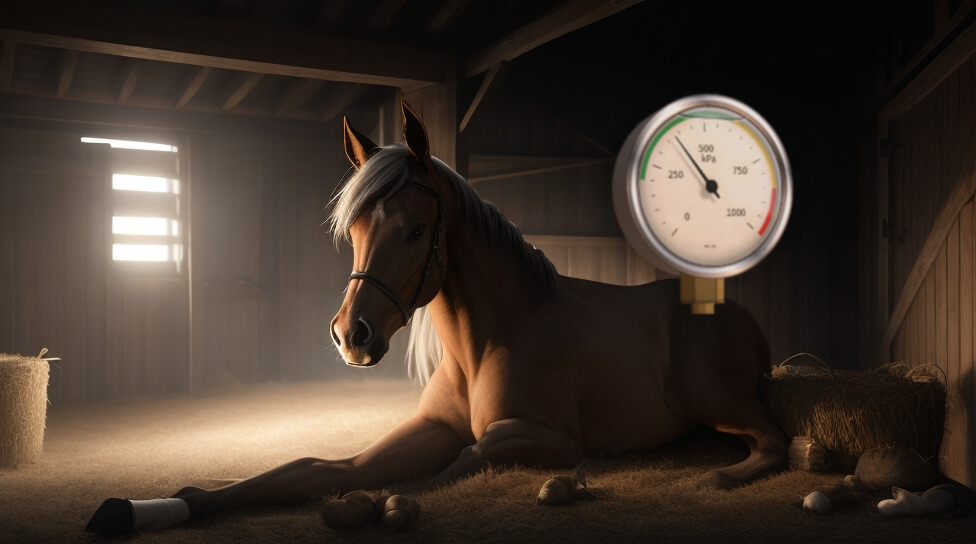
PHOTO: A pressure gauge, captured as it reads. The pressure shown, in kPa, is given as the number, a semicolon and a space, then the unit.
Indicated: 375; kPa
